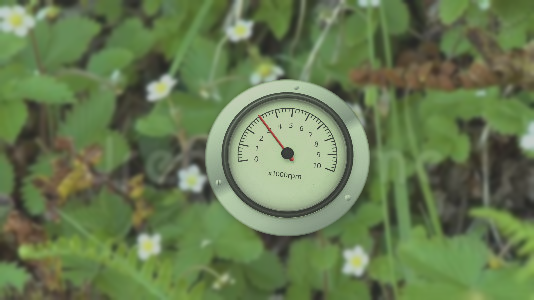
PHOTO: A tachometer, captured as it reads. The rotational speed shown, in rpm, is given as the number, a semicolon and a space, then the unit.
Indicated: 3000; rpm
